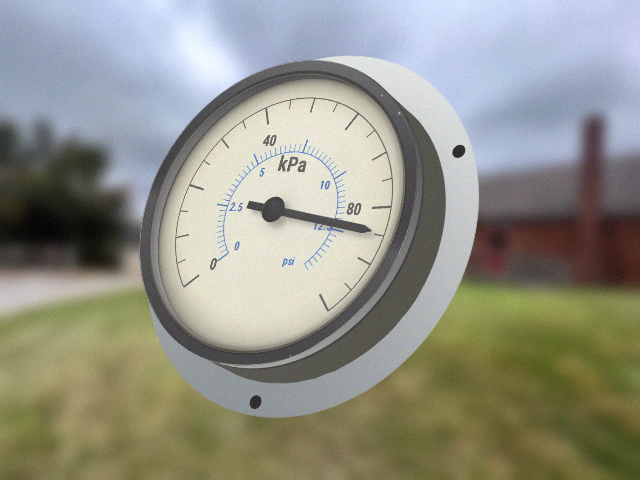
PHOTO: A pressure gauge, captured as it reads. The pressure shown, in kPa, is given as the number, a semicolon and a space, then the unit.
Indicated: 85; kPa
